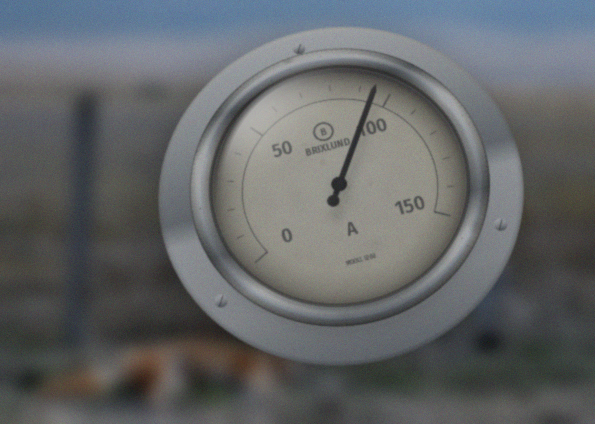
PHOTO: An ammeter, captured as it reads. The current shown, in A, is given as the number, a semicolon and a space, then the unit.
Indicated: 95; A
